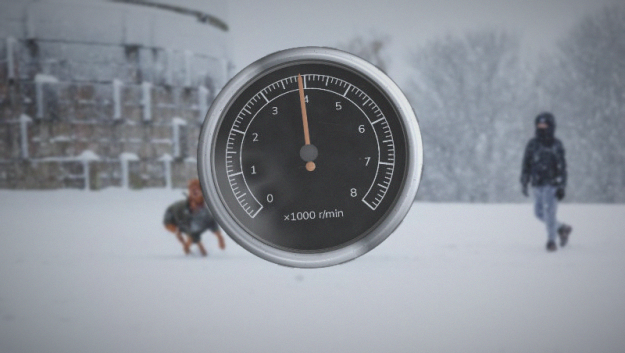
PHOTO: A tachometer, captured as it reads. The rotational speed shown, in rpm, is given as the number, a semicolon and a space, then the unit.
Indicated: 3900; rpm
